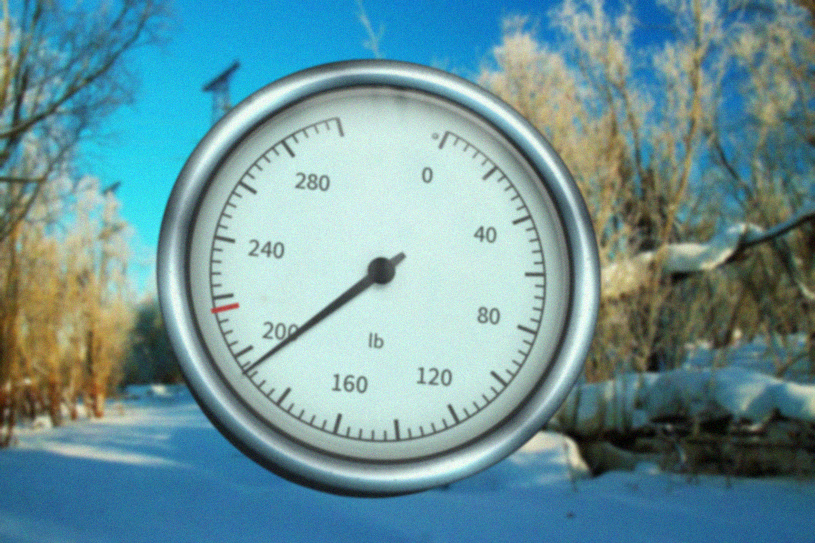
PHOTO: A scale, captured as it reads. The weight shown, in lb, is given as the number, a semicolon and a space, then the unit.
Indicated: 194; lb
